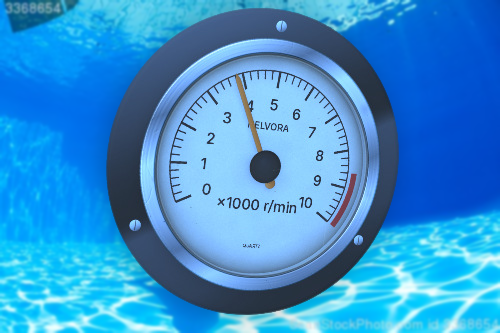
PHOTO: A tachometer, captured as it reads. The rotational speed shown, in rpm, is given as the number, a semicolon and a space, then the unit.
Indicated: 3800; rpm
